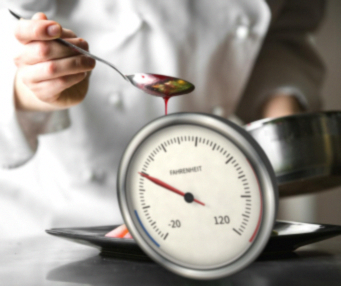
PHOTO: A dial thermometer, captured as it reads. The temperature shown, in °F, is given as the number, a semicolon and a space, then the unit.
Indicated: 20; °F
